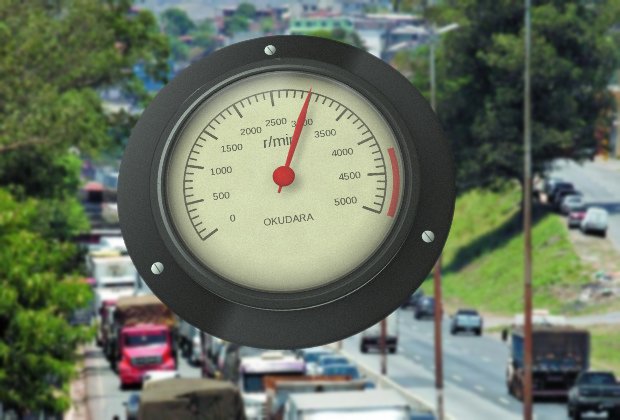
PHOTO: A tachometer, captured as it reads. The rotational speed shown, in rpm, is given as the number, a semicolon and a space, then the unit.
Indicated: 3000; rpm
